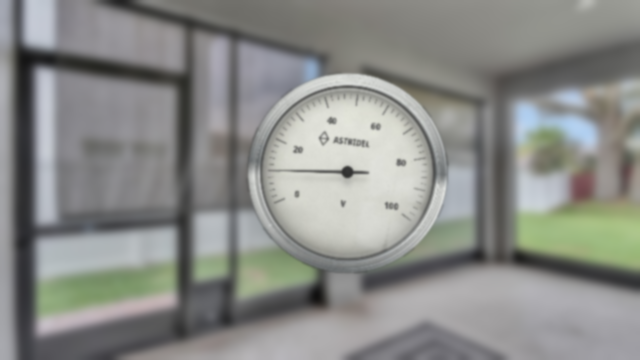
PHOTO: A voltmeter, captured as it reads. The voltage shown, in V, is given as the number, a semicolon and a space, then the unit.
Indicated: 10; V
